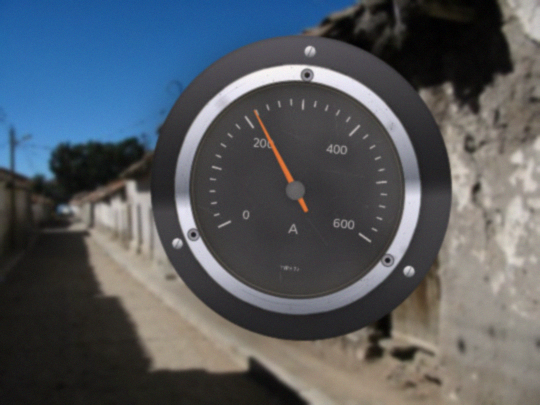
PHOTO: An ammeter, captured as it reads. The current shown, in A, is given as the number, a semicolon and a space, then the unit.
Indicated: 220; A
